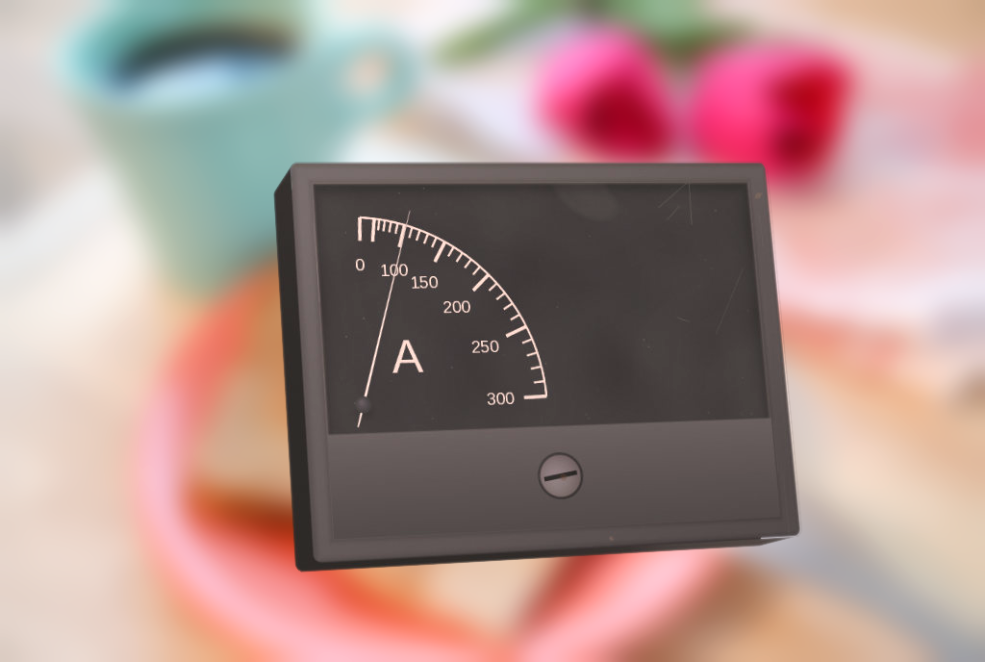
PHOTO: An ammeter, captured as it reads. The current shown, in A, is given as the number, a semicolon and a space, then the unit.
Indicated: 100; A
